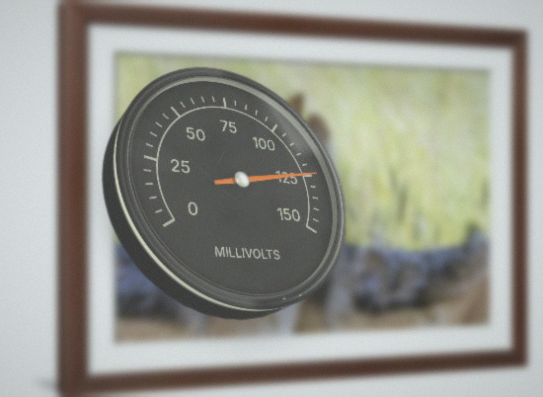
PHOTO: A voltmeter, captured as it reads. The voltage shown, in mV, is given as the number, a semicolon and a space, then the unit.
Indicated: 125; mV
